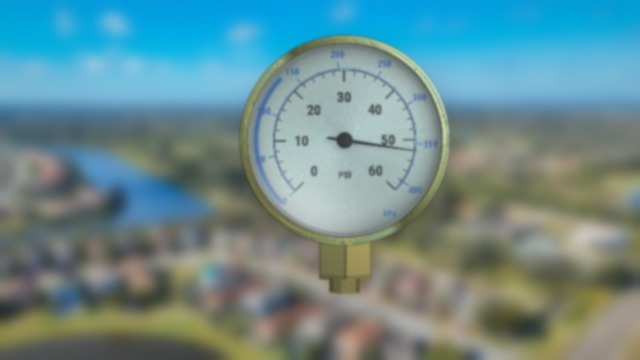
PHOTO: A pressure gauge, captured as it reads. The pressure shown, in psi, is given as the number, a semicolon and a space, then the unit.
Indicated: 52; psi
